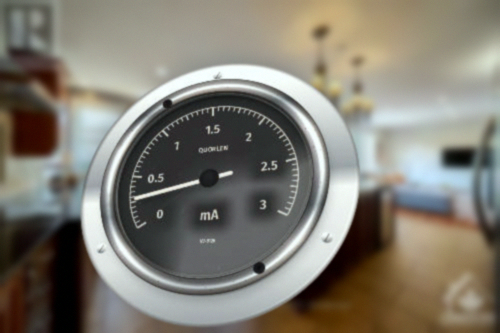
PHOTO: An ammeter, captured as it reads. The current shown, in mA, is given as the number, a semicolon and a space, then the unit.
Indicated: 0.25; mA
